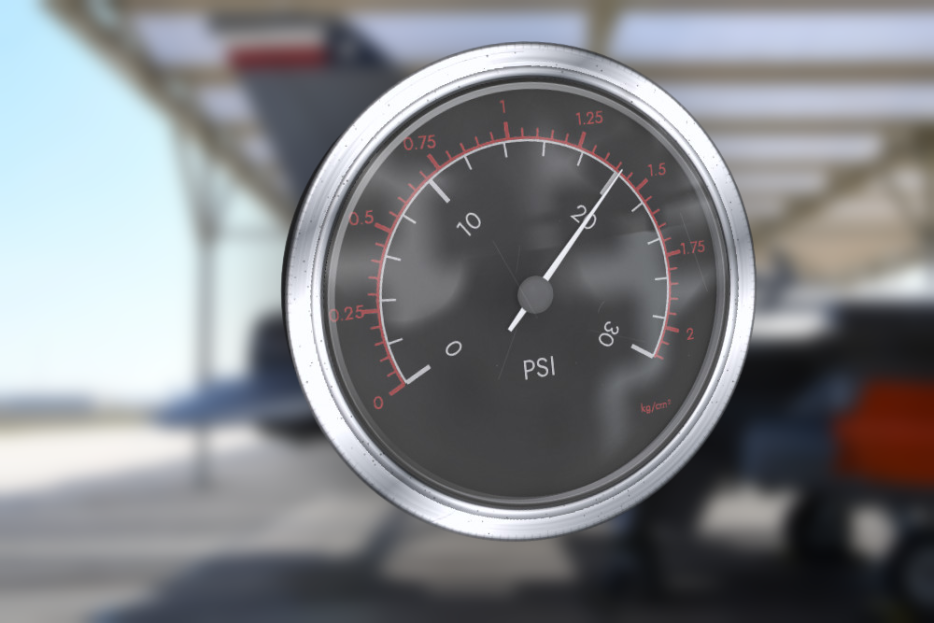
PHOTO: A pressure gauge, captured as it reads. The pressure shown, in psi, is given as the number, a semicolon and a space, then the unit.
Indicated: 20; psi
